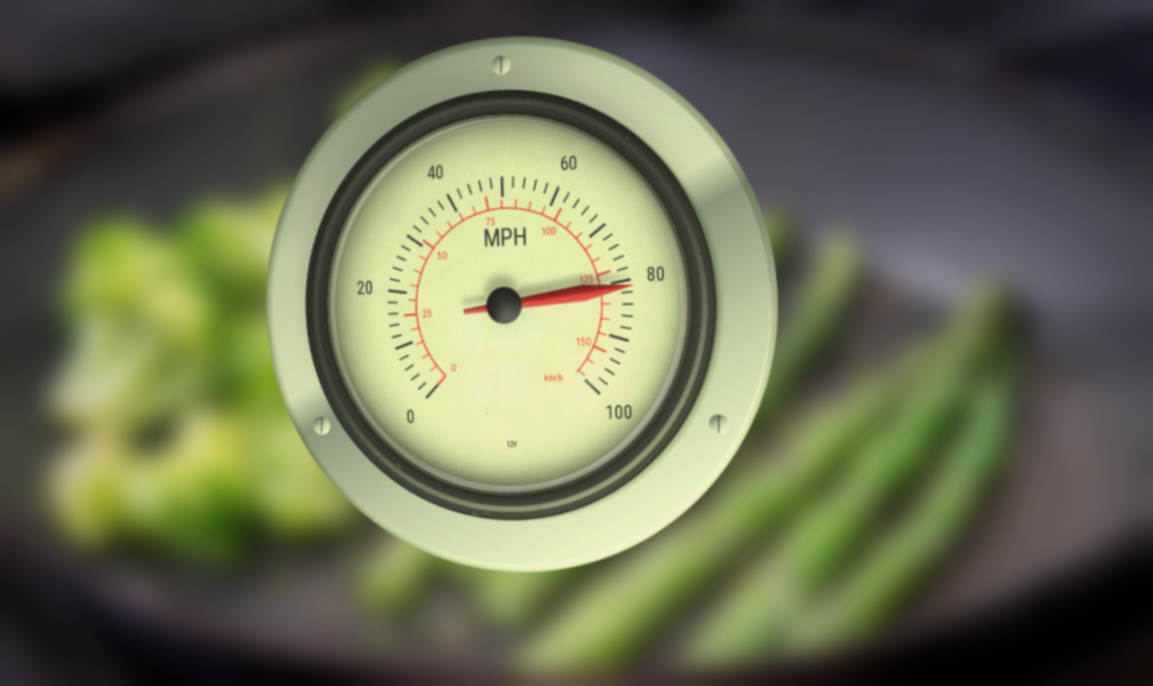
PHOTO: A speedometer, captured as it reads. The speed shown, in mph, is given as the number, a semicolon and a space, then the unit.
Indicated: 81; mph
